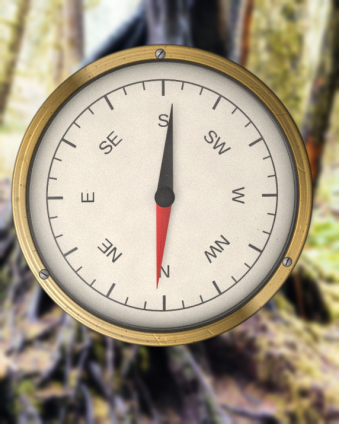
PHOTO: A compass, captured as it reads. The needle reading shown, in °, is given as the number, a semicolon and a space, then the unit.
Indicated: 5; °
